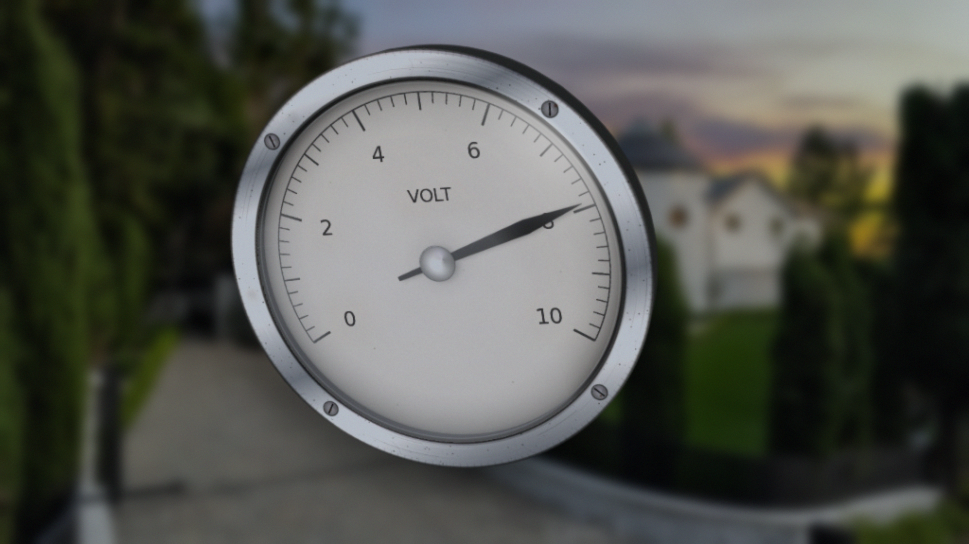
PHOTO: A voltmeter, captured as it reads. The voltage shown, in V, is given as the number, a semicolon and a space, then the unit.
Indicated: 7.9; V
